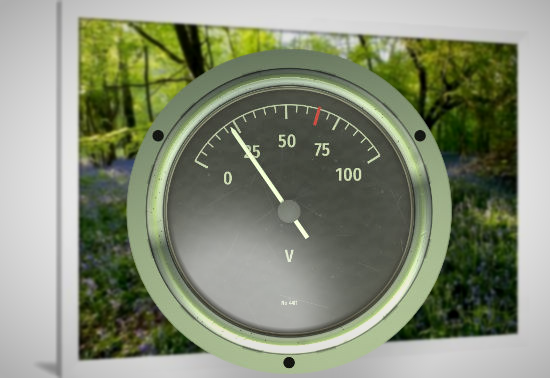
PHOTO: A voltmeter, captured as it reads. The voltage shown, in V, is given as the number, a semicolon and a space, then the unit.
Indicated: 22.5; V
